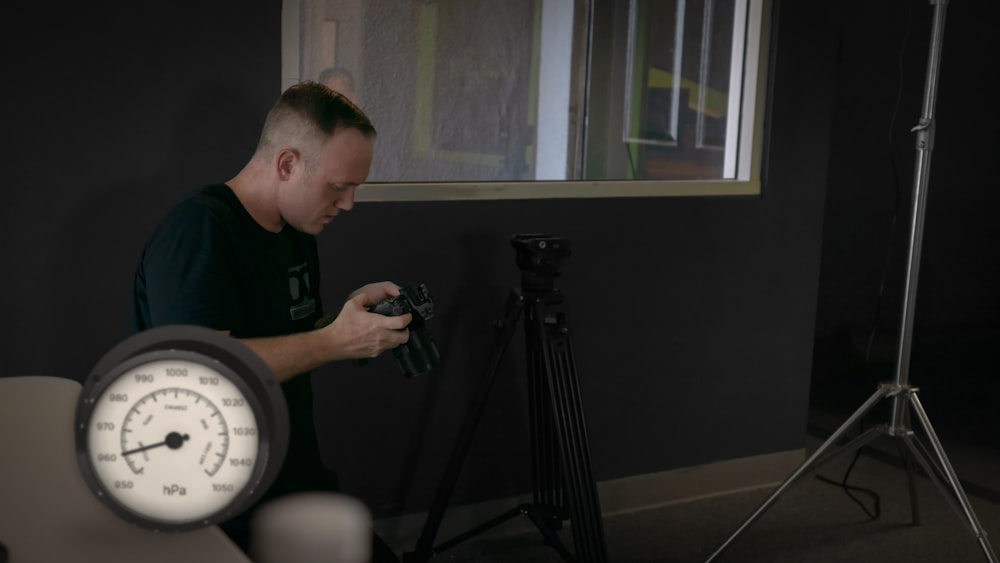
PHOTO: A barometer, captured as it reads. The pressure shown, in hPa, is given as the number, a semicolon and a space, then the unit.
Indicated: 960; hPa
